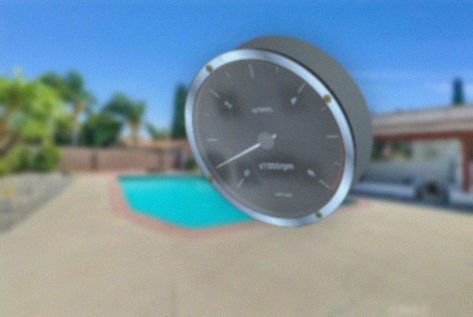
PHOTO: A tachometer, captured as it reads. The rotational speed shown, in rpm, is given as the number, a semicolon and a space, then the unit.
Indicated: 500; rpm
